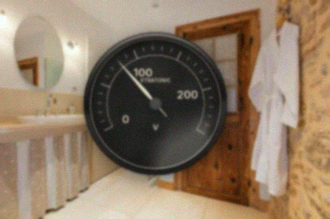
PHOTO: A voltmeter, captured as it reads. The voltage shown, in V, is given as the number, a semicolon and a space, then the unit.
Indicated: 80; V
